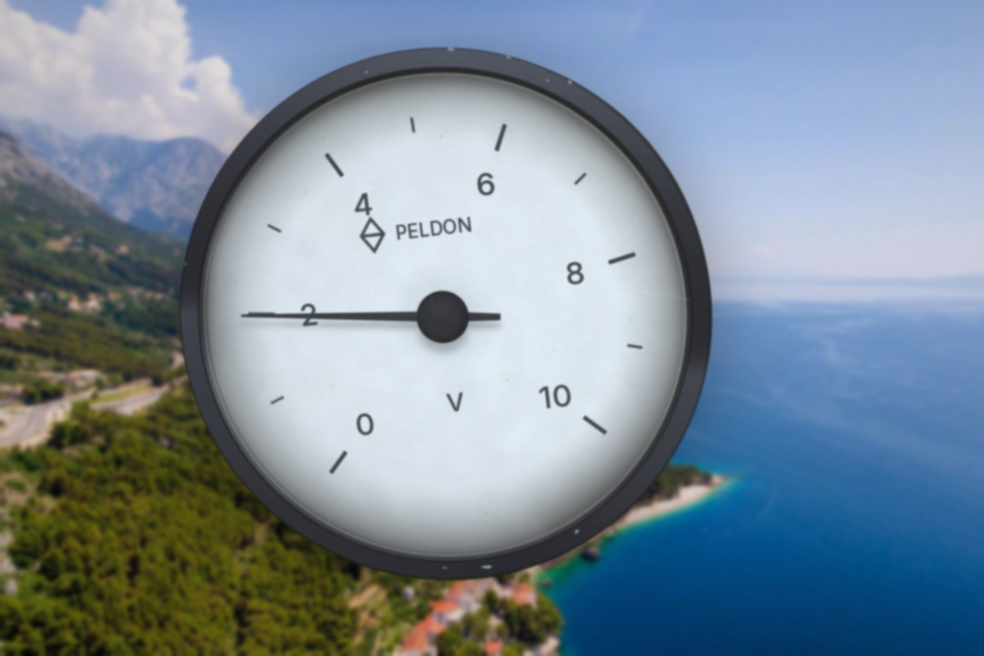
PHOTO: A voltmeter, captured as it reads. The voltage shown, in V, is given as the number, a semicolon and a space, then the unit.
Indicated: 2; V
